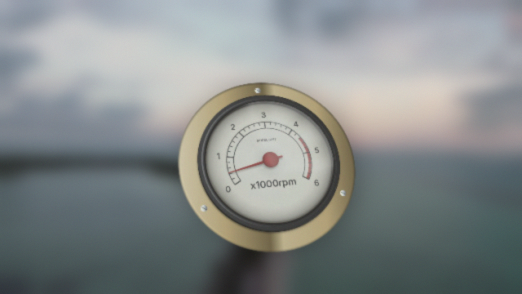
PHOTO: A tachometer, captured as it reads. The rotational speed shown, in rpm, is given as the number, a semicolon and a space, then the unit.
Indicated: 400; rpm
